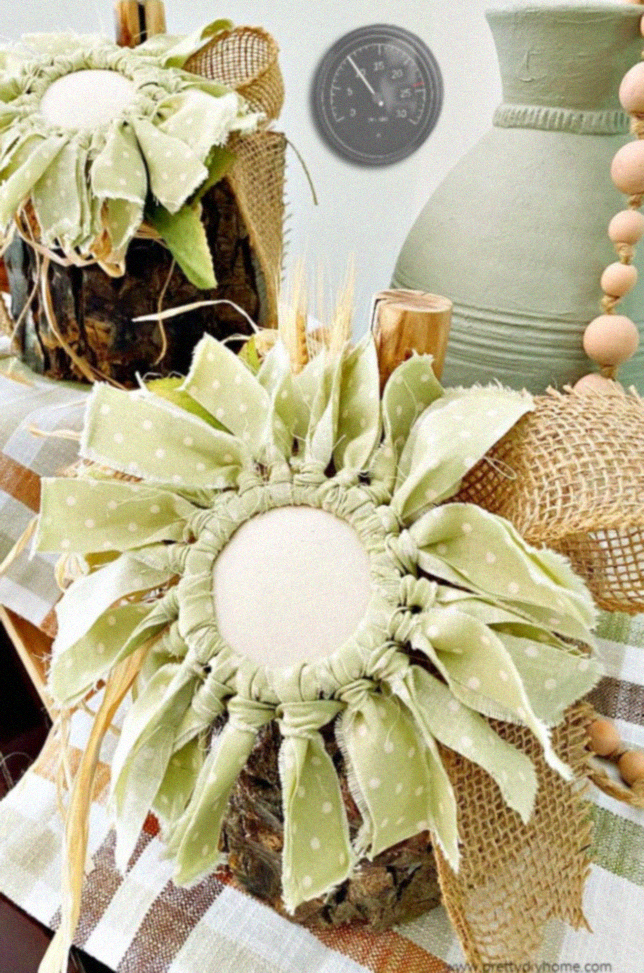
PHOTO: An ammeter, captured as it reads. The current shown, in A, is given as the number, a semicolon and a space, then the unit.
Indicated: 10; A
